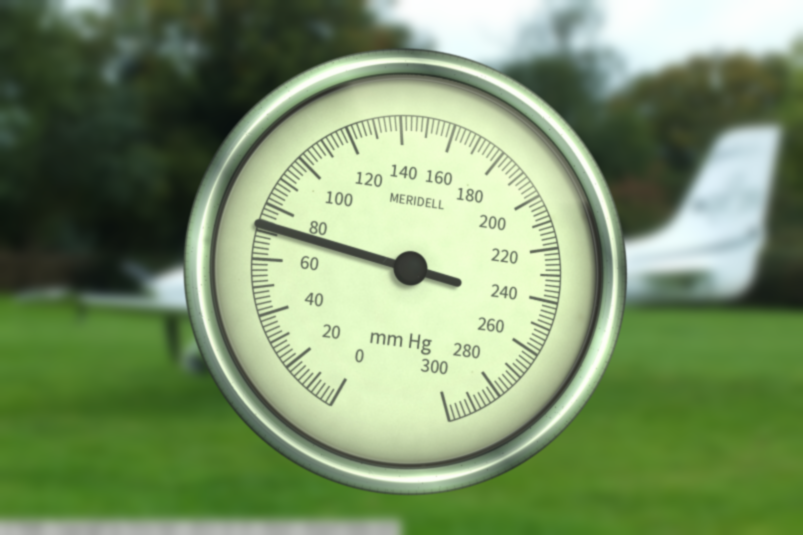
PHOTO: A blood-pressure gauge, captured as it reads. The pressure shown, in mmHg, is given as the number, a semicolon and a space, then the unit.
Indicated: 72; mmHg
